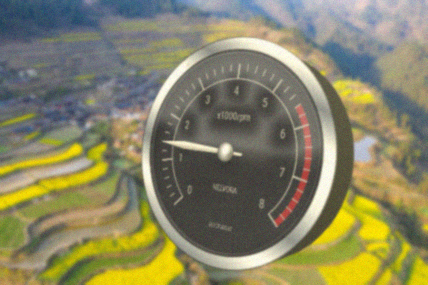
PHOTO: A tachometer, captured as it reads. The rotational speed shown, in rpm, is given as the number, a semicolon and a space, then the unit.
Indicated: 1400; rpm
